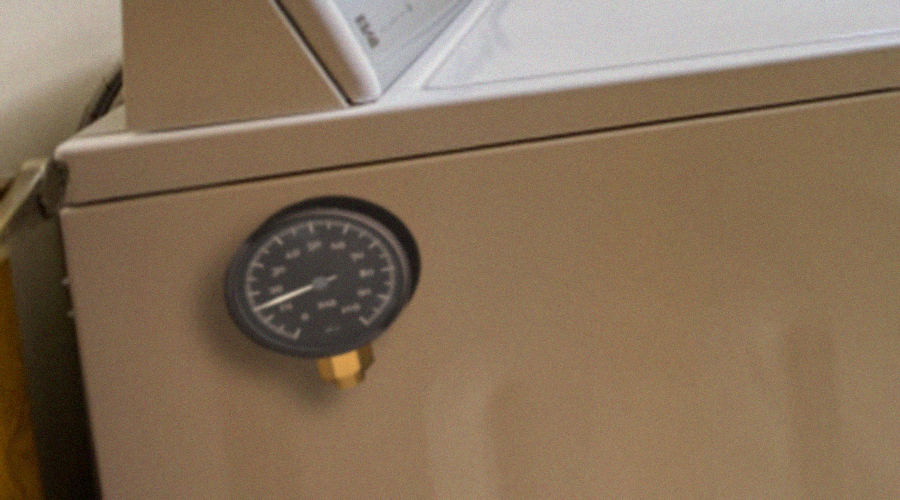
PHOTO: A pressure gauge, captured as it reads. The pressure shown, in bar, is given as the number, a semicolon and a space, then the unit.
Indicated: 15; bar
